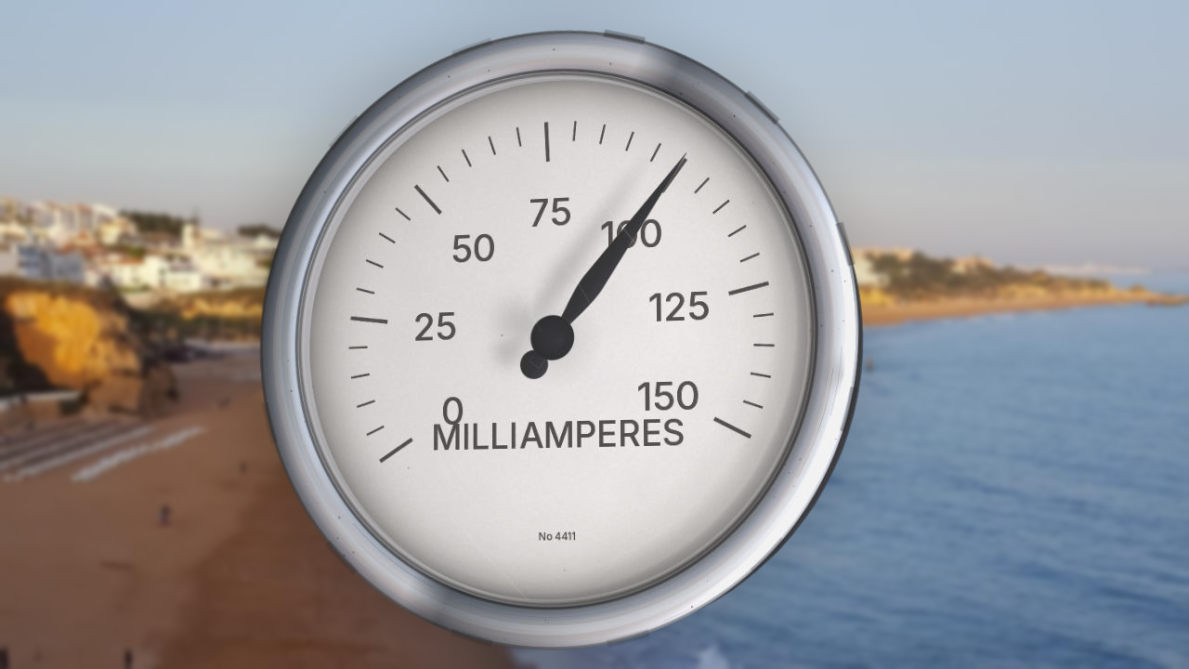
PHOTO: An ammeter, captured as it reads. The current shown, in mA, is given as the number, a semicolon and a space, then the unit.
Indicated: 100; mA
